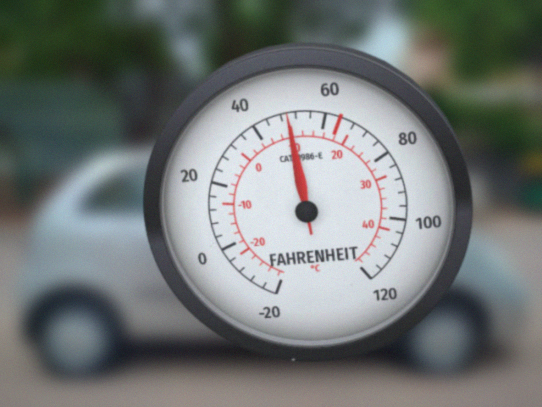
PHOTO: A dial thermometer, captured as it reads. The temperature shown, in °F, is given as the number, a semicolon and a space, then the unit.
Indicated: 50; °F
